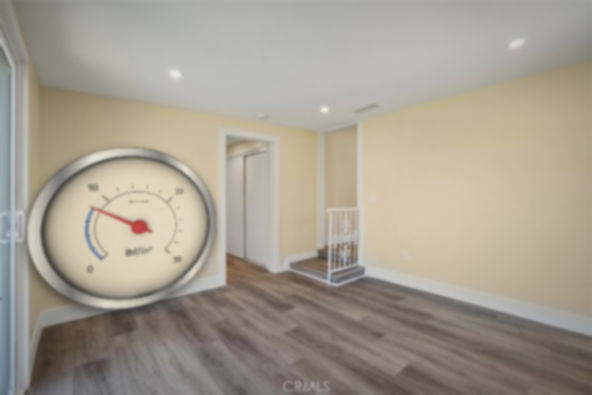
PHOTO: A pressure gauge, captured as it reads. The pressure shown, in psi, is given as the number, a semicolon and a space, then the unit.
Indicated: 8; psi
